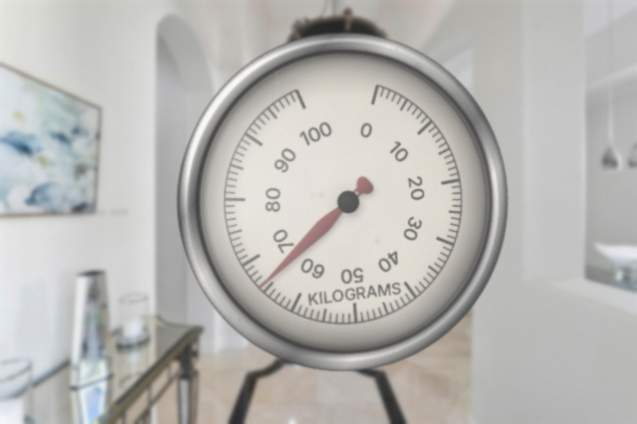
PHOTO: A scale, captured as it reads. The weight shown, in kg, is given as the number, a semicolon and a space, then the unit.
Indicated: 66; kg
